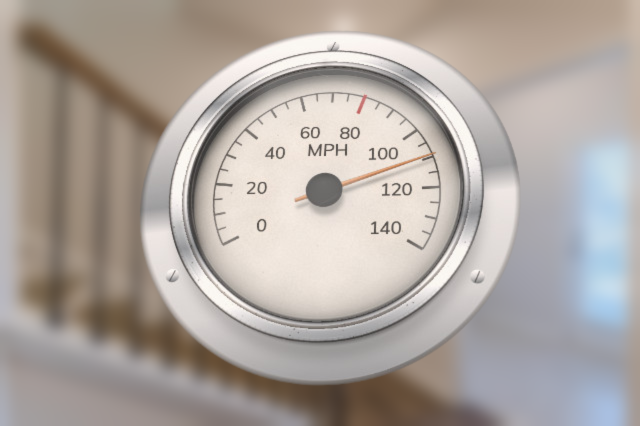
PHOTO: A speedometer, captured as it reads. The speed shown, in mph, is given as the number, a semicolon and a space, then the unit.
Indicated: 110; mph
